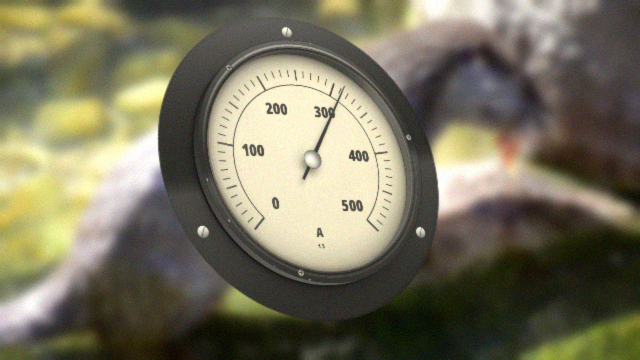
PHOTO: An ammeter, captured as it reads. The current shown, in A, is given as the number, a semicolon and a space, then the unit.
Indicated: 310; A
